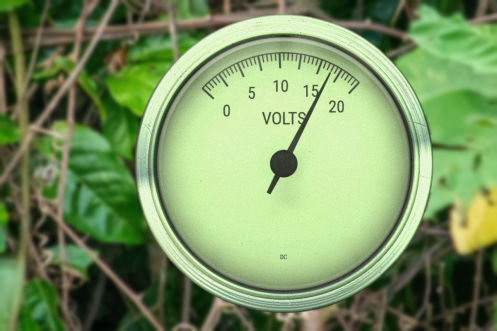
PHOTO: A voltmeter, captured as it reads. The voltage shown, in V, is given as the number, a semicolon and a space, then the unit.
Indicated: 16.5; V
